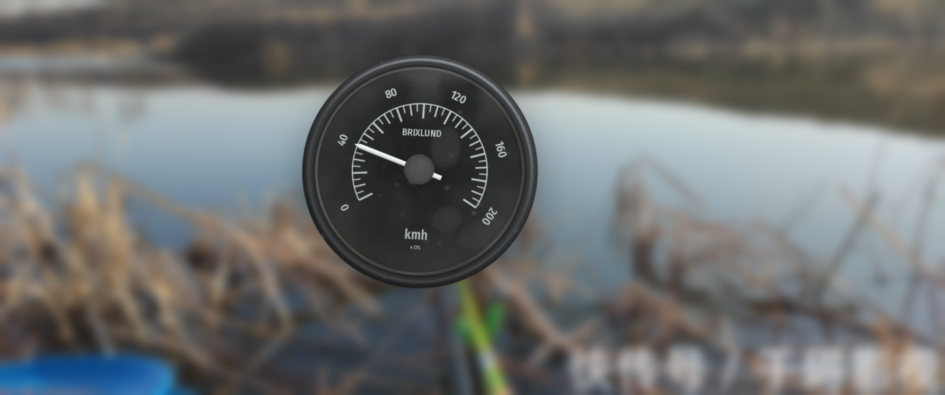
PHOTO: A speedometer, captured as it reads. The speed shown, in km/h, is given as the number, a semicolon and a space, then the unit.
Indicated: 40; km/h
